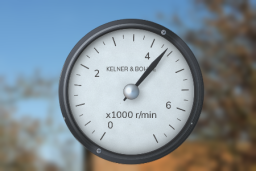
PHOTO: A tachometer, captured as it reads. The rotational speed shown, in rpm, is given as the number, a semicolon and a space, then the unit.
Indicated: 4375; rpm
